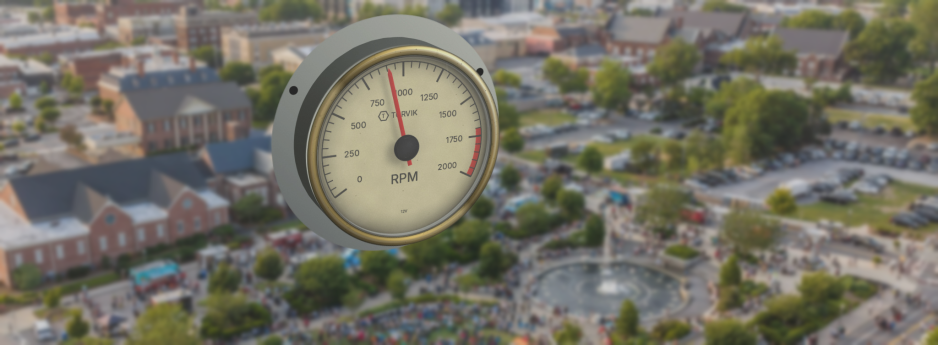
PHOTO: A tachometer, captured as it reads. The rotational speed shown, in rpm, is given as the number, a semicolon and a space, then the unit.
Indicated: 900; rpm
